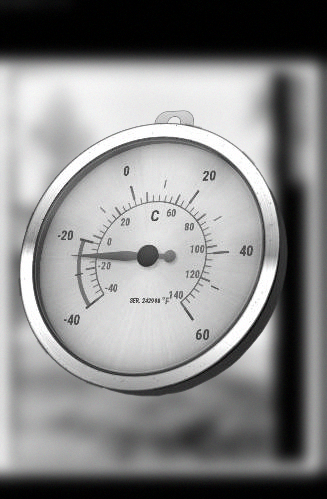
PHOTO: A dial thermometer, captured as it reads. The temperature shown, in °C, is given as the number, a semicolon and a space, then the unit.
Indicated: -25; °C
